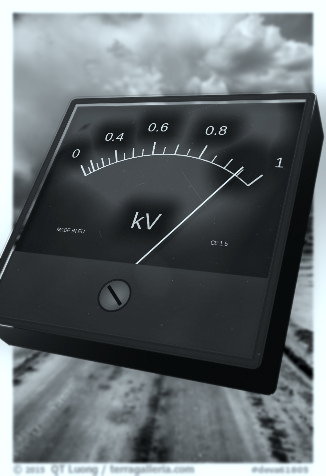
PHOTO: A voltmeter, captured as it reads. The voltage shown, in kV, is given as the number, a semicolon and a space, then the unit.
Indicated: 0.95; kV
